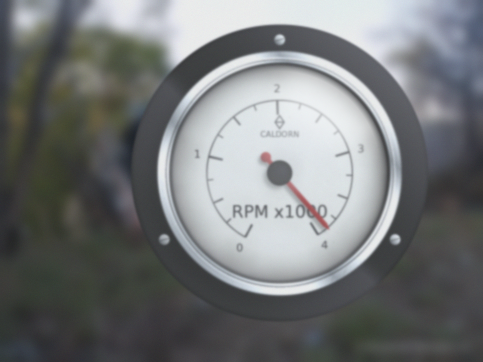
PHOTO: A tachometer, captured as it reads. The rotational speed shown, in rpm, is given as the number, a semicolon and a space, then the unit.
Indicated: 3875; rpm
